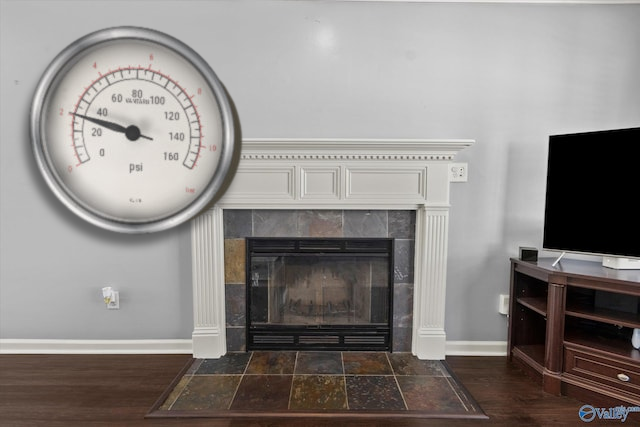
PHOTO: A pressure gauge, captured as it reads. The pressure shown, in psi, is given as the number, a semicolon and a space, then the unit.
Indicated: 30; psi
